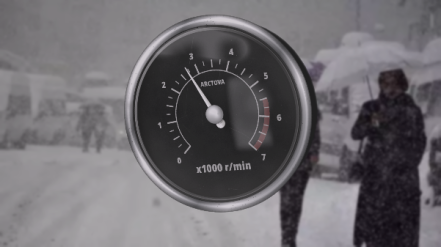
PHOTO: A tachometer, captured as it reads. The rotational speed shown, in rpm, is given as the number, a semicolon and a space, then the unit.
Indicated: 2750; rpm
